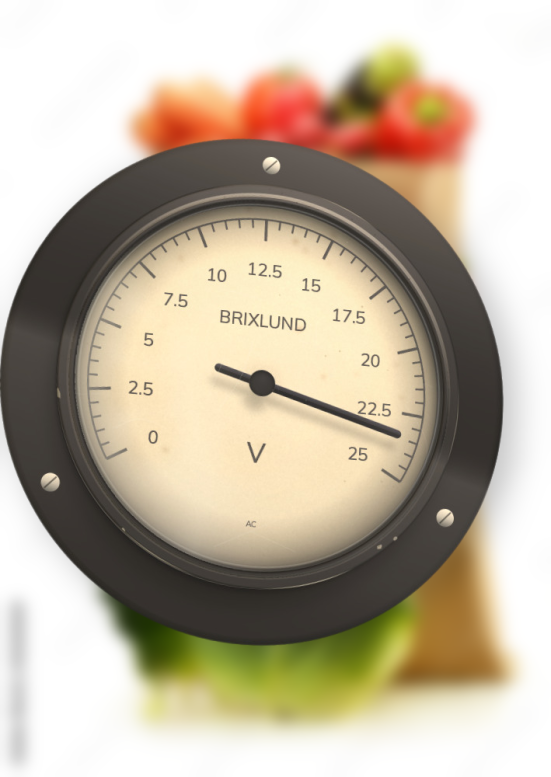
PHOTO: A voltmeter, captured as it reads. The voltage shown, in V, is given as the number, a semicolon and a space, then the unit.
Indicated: 23.5; V
